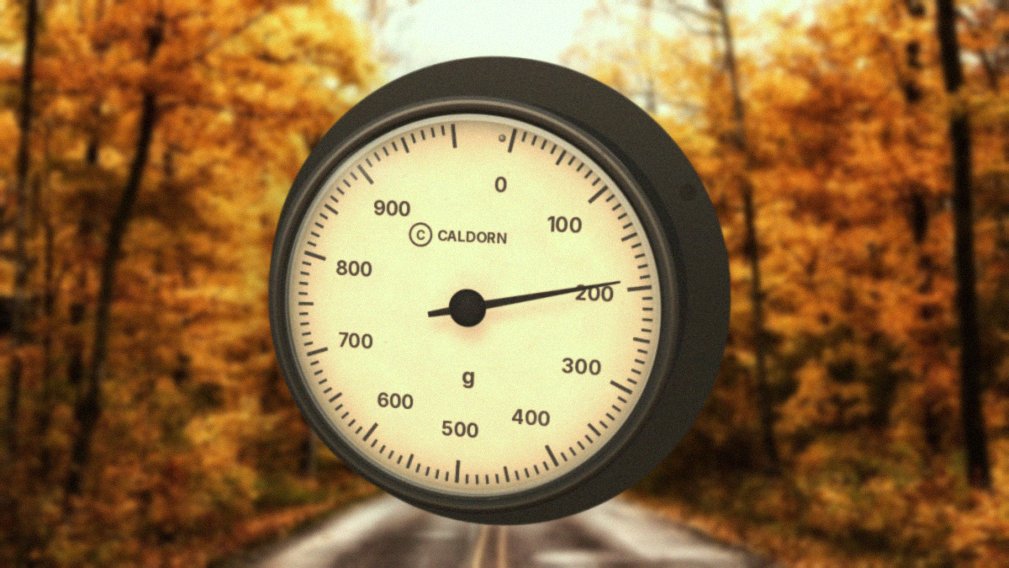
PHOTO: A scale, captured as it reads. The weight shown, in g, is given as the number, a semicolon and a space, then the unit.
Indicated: 190; g
